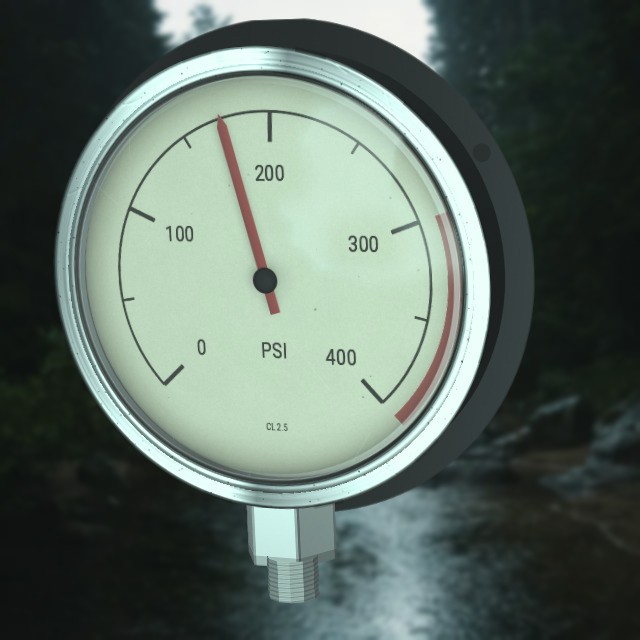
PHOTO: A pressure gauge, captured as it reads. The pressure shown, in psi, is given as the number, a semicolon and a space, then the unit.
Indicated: 175; psi
